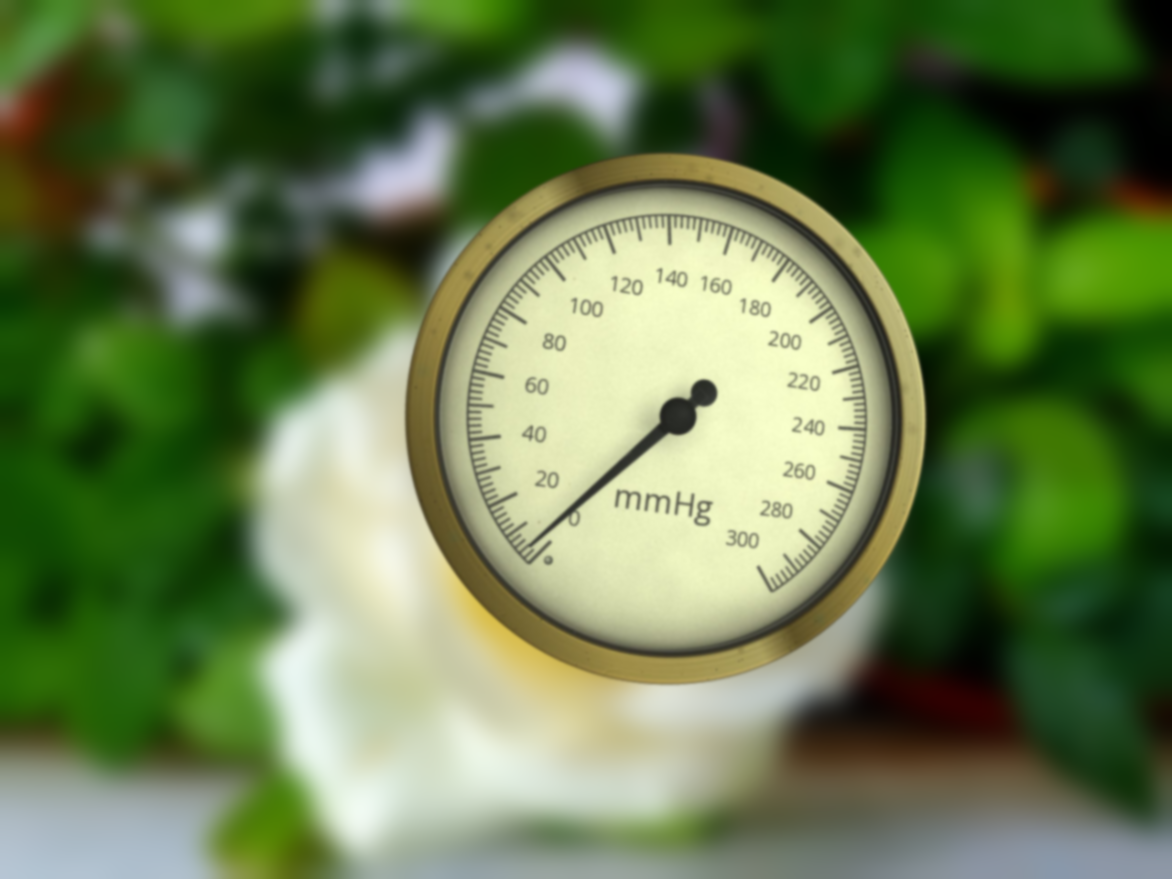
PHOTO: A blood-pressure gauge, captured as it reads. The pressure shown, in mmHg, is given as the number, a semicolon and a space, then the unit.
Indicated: 4; mmHg
